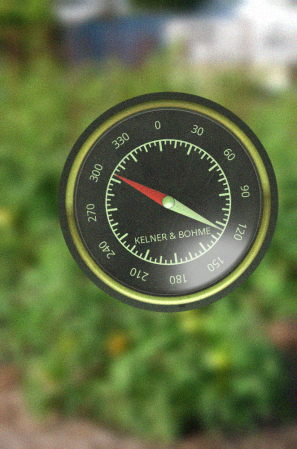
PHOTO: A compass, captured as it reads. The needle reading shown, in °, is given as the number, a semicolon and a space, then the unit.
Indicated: 305; °
